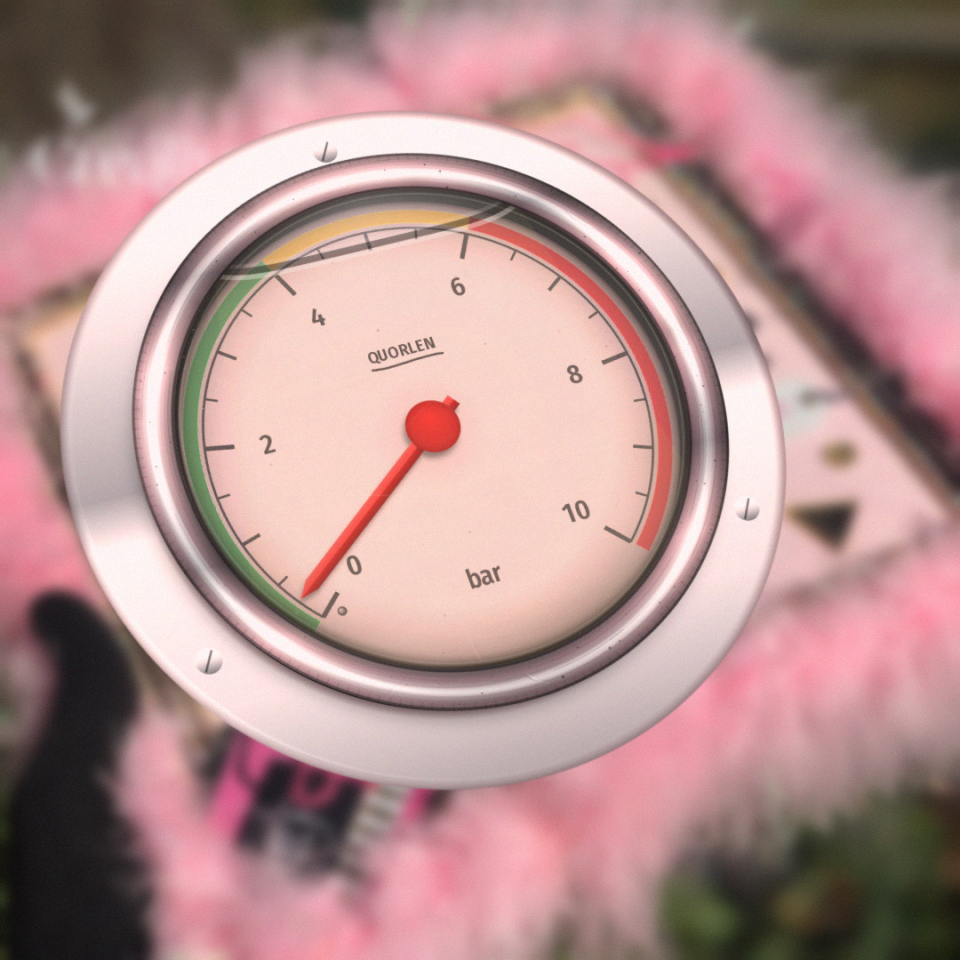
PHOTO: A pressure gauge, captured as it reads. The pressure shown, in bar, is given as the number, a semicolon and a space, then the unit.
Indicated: 0.25; bar
